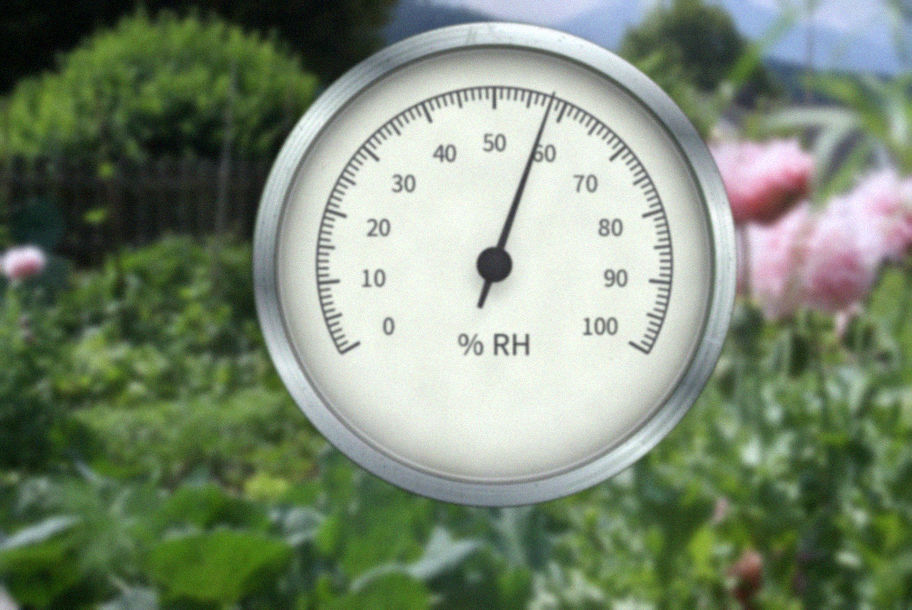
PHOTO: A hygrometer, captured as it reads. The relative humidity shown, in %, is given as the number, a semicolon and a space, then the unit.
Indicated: 58; %
